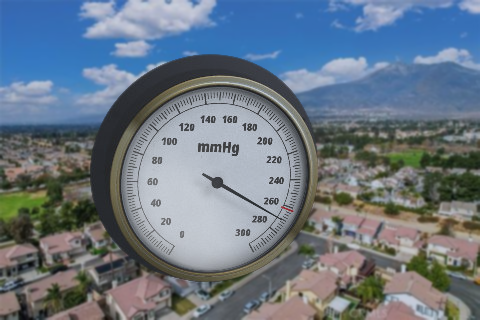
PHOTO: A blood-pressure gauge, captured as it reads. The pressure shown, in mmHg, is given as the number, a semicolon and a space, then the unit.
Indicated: 270; mmHg
